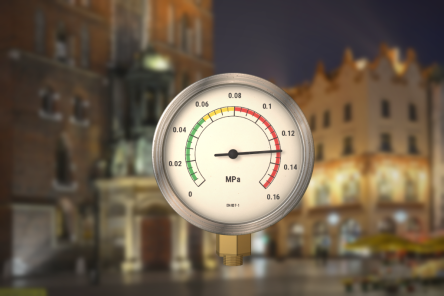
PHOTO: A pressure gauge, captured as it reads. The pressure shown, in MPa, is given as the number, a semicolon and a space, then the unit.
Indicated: 0.13; MPa
